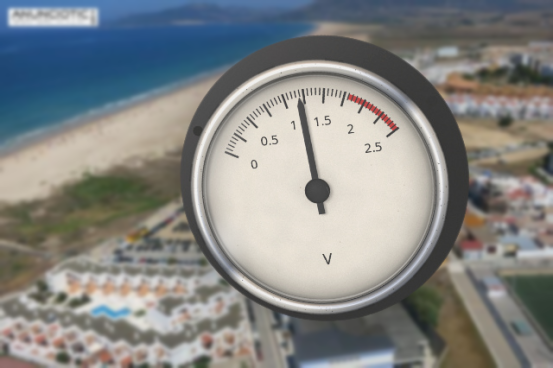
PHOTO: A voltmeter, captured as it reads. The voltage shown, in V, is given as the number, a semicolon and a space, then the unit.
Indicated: 1.2; V
